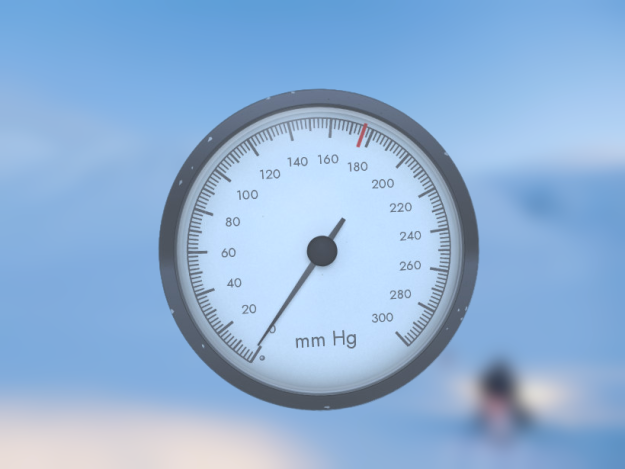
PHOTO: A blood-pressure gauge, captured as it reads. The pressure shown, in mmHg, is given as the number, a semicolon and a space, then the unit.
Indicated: 2; mmHg
